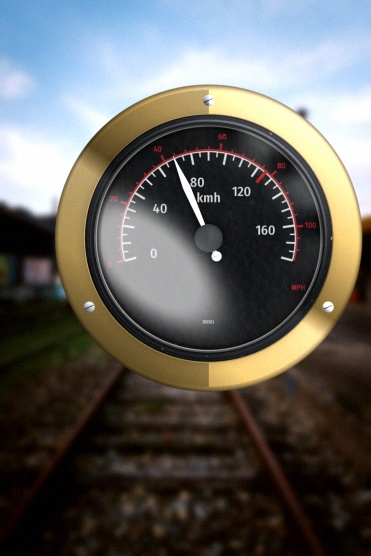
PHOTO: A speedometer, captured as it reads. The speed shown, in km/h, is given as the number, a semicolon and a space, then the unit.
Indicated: 70; km/h
